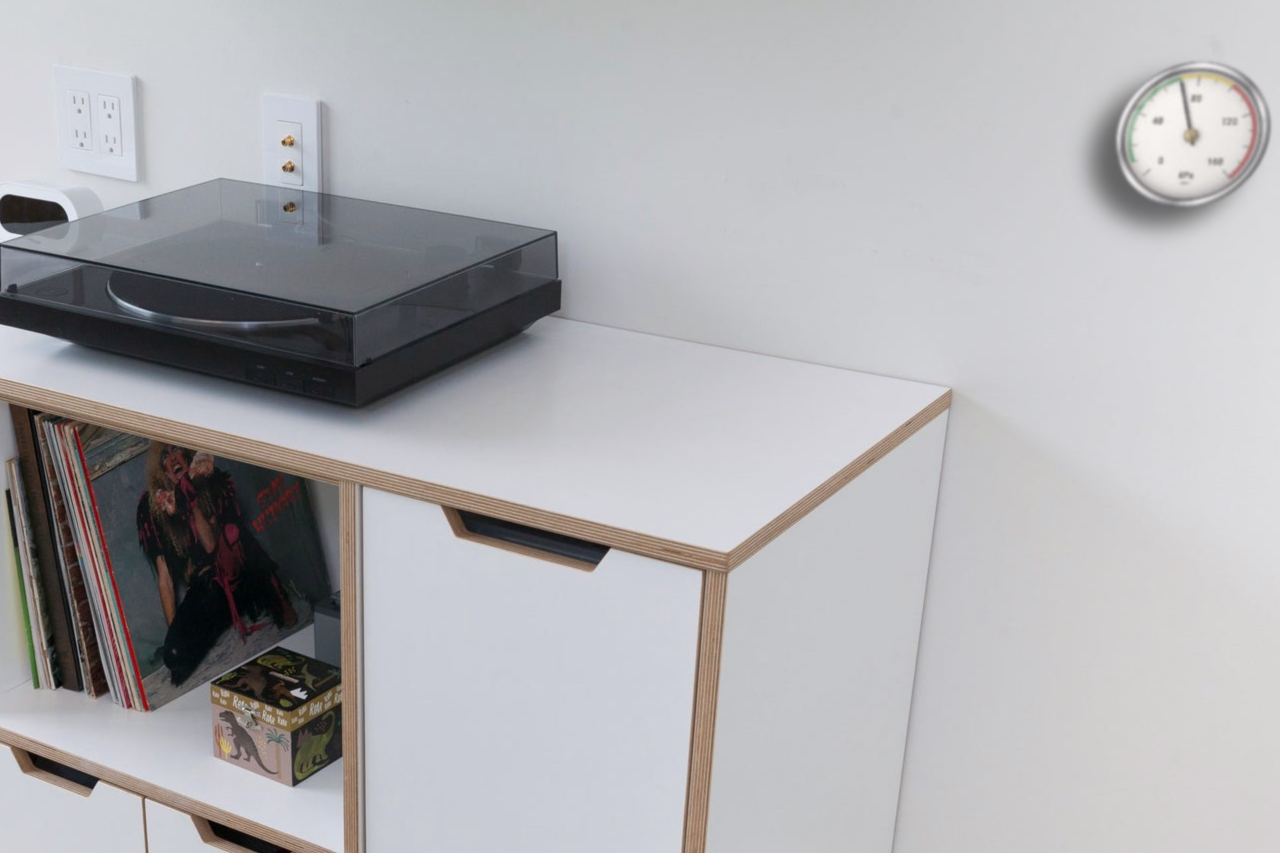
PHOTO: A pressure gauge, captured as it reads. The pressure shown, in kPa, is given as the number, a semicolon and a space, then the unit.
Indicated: 70; kPa
